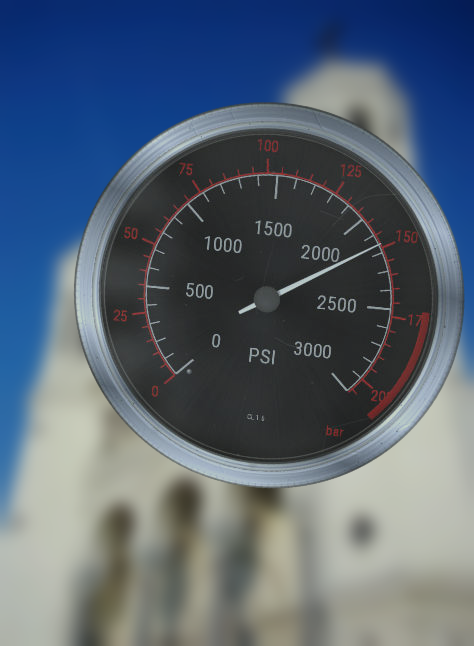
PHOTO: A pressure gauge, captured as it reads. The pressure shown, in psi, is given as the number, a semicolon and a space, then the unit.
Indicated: 2150; psi
